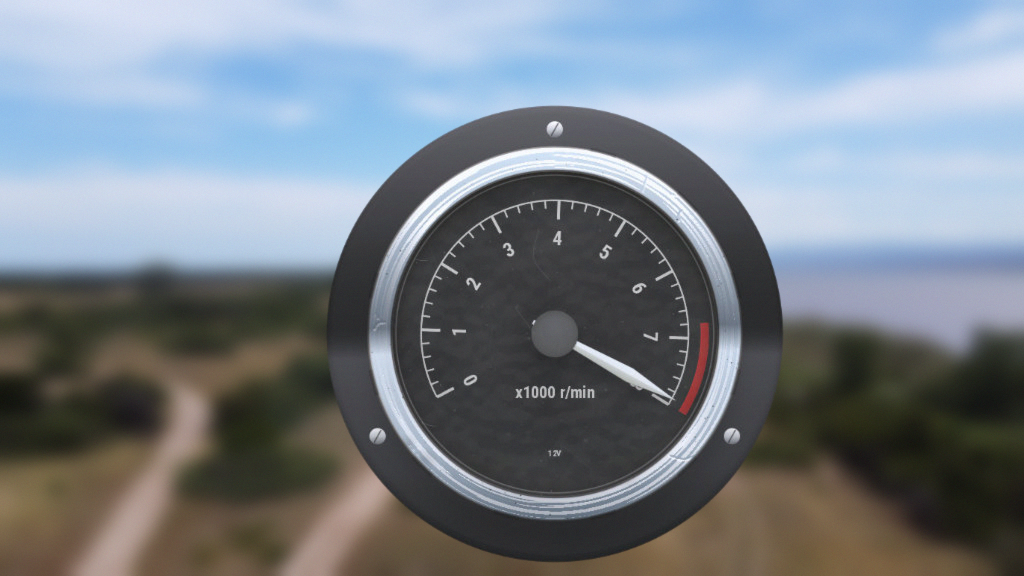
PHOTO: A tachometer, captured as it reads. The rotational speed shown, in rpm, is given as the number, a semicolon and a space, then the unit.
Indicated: 7900; rpm
